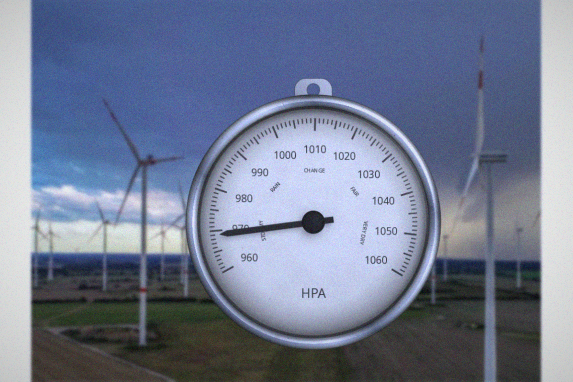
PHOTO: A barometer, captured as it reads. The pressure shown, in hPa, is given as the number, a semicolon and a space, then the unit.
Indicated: 969; hPa
